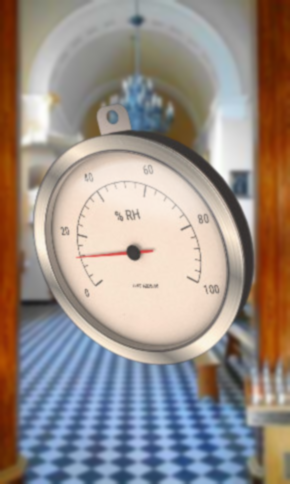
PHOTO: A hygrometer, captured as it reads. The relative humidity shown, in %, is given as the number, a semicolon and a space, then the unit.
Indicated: 12; %
